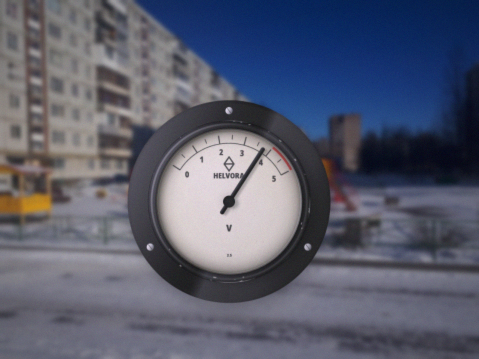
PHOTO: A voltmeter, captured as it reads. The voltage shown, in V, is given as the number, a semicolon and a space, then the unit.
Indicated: 3.75; V
